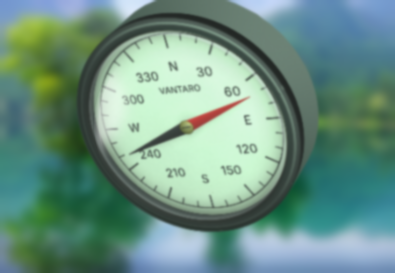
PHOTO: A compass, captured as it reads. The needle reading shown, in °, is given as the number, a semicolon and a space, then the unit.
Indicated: 70; °
